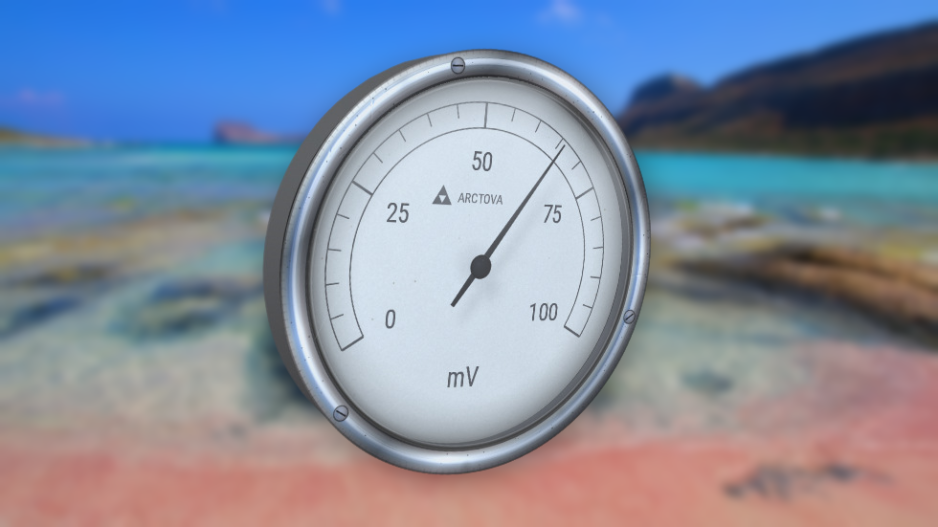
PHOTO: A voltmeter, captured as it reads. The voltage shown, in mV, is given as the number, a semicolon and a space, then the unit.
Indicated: 65; mV
